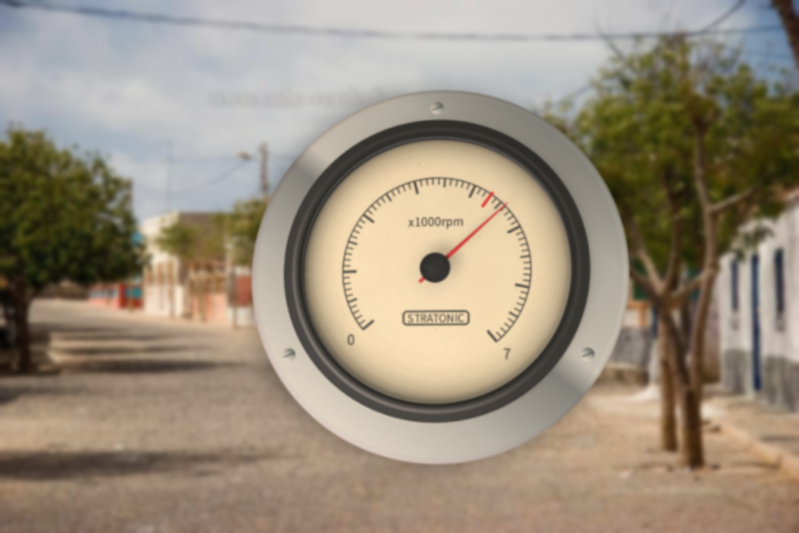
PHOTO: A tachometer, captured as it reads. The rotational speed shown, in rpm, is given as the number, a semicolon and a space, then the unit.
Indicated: 4600; rpm
